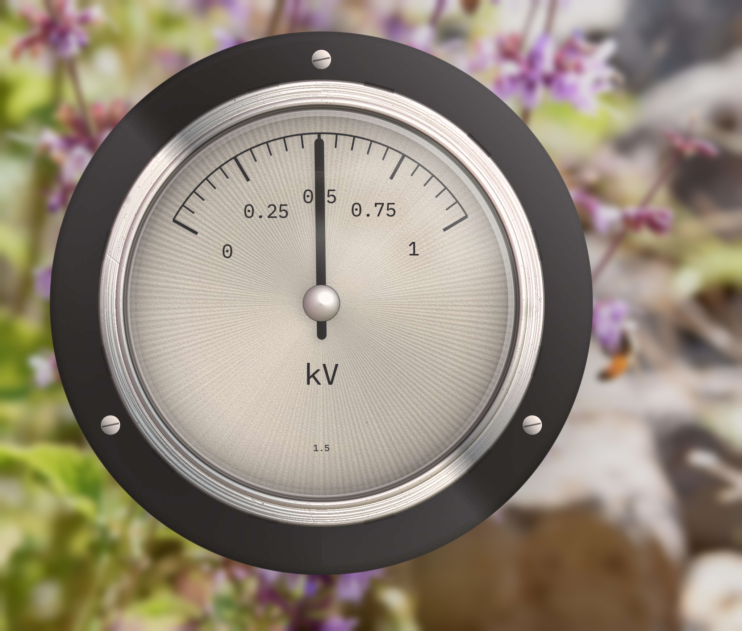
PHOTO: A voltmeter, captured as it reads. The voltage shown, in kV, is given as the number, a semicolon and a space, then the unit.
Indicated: 0.5; kV
